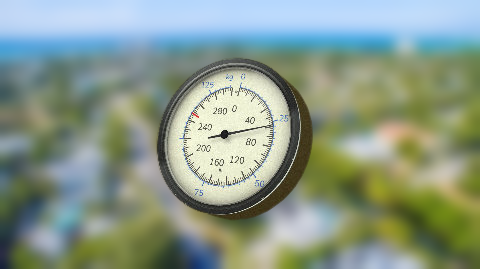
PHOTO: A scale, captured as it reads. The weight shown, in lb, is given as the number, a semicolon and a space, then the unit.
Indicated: 60; lb
